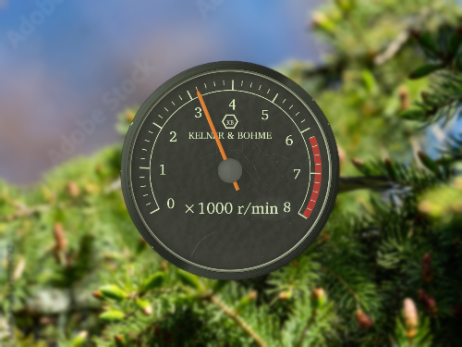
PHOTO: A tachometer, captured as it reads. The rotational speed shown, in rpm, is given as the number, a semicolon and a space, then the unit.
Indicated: 3200; rpm
